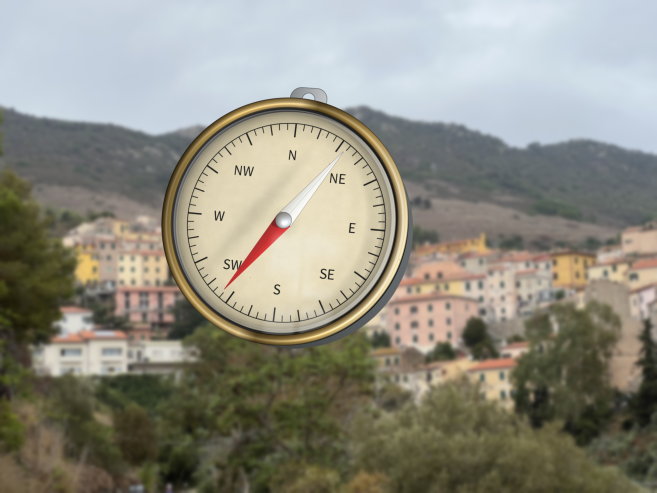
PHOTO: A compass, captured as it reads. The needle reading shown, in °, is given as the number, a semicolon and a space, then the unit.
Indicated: 215; °
